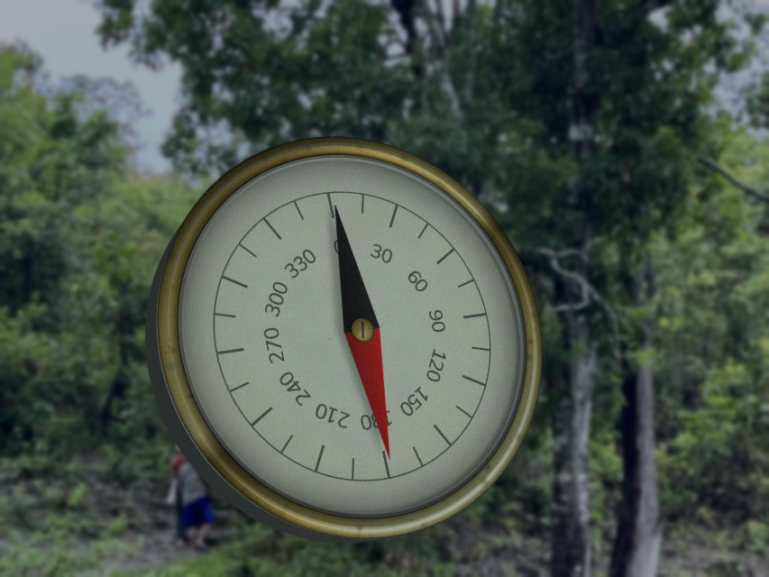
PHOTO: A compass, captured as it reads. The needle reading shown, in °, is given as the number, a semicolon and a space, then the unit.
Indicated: 180; °
